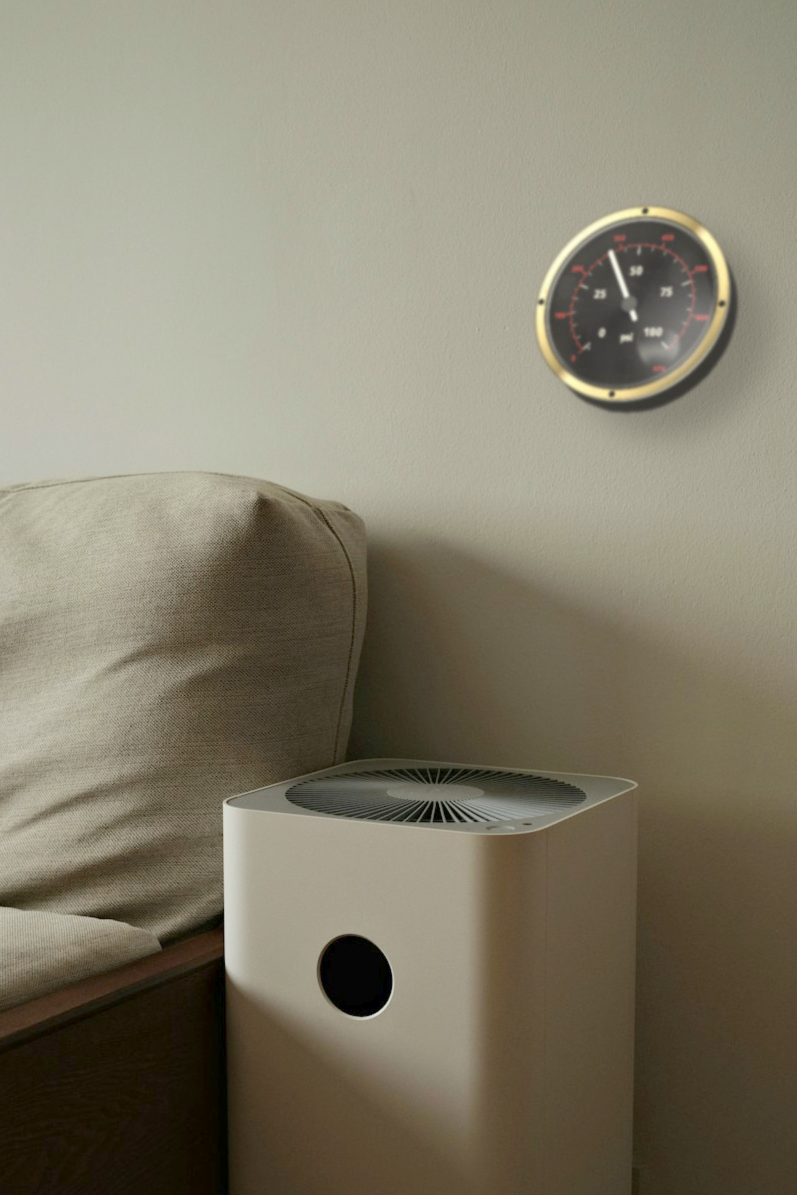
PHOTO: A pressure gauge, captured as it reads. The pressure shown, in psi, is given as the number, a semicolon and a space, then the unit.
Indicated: 40; psi
